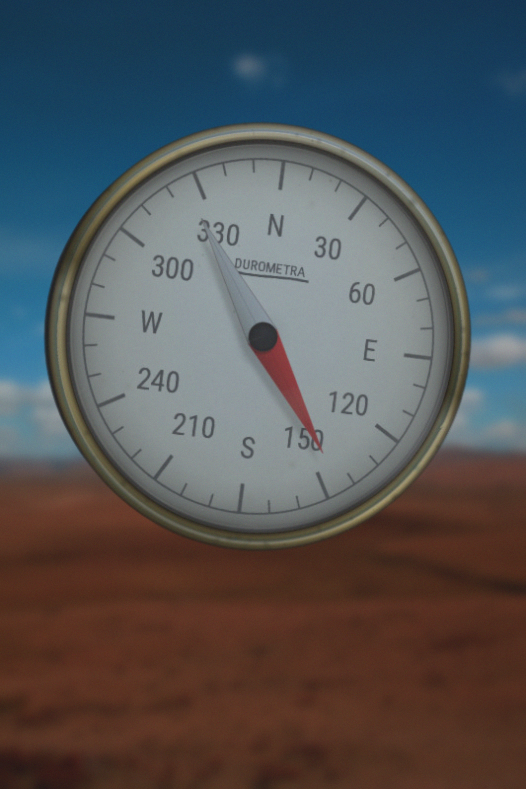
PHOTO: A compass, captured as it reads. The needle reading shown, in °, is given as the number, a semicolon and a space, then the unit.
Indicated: 145; °
